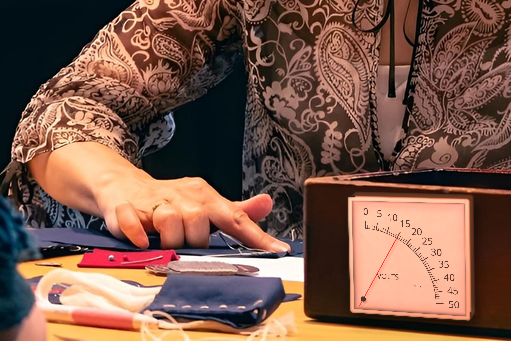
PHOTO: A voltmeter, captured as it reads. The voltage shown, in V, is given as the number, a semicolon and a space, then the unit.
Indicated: 15; V
